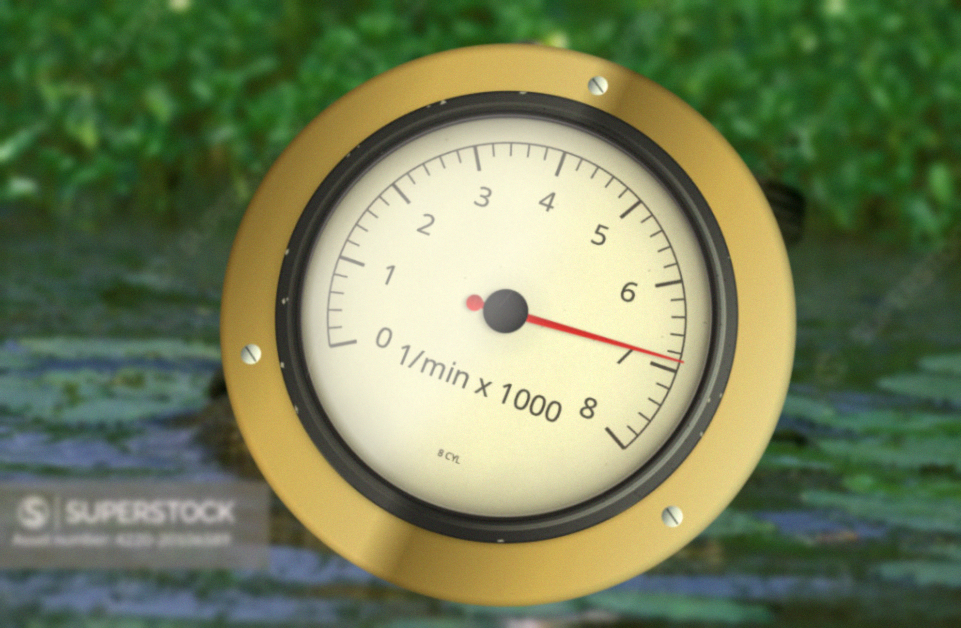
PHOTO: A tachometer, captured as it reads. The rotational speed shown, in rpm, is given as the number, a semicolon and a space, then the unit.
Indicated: 6900; rpm
